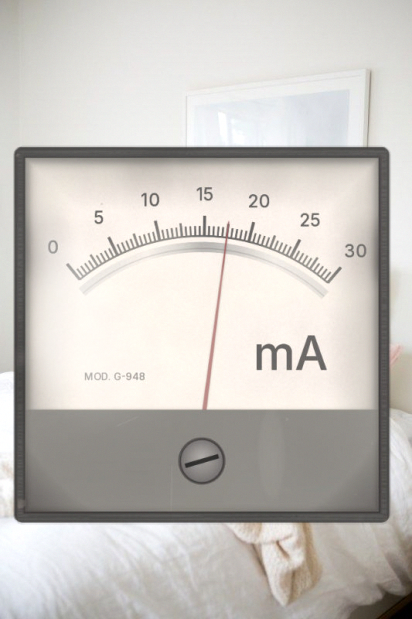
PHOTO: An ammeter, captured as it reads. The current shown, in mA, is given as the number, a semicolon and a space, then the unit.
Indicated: 17.5; mA
